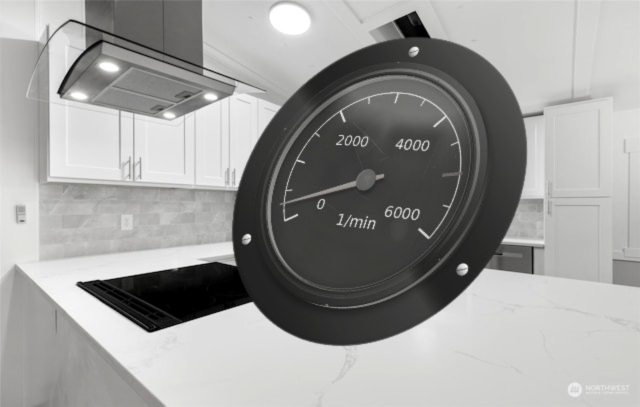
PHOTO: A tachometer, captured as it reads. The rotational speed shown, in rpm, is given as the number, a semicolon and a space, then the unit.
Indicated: 250; rpm
